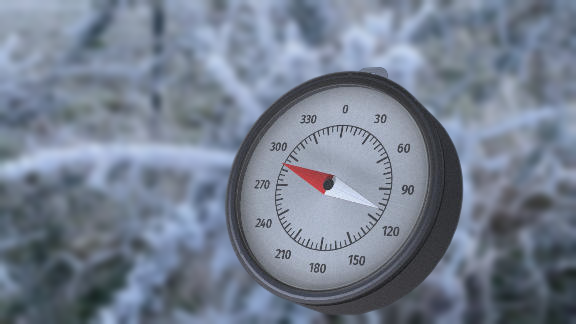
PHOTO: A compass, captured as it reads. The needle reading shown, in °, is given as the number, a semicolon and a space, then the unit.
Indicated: 290; °
